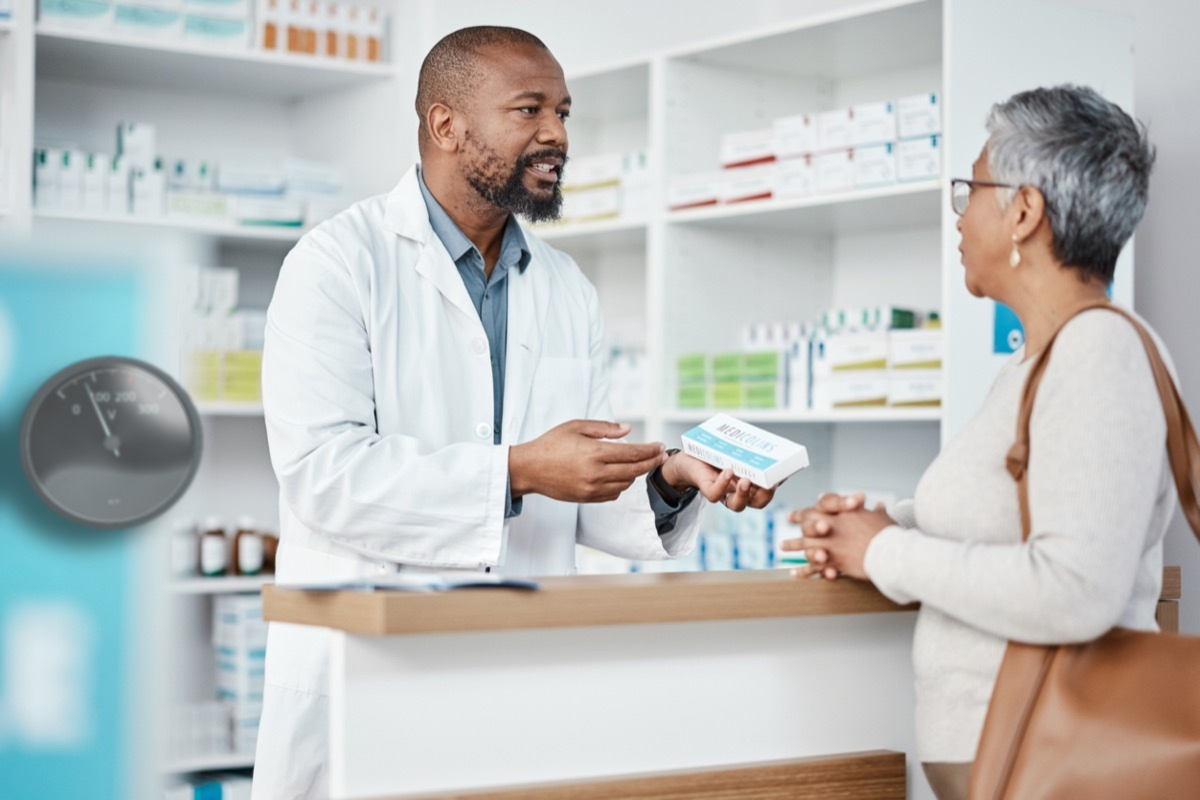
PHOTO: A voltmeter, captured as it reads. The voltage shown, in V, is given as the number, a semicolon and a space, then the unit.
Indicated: 75; V
